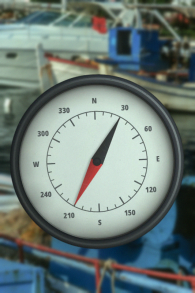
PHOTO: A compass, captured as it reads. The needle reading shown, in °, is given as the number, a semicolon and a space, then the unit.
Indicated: 210; °
